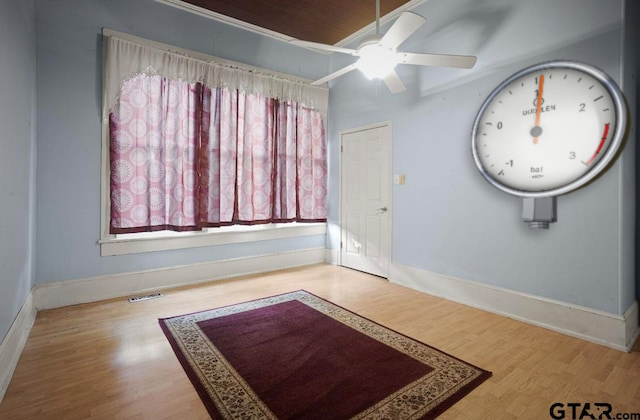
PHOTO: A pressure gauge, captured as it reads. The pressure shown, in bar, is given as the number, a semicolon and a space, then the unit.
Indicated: 1.1; bar
